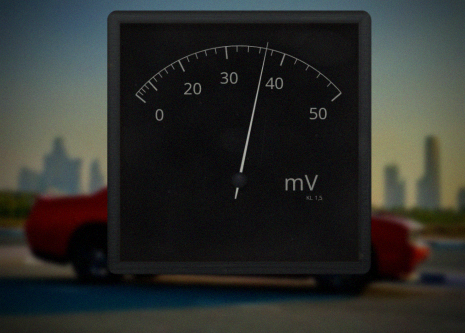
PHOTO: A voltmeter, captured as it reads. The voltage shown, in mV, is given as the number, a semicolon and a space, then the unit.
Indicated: 37; mV
